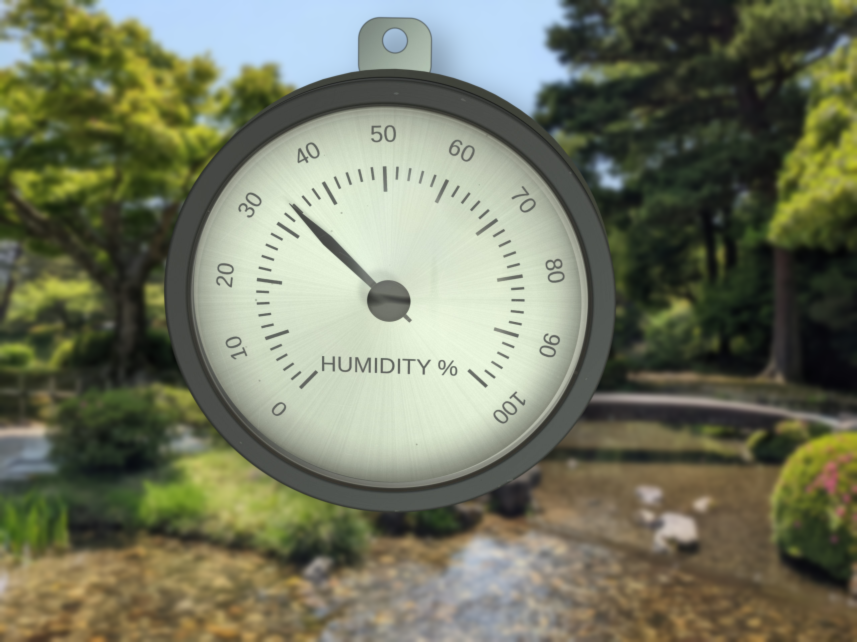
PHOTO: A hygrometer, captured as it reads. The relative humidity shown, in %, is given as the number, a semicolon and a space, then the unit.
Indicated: 34; %
